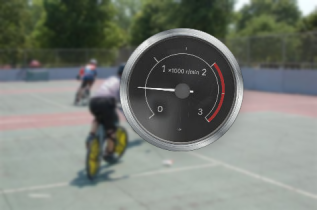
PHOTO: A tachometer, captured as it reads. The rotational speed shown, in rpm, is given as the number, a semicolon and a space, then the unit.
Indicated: 500; rpm
